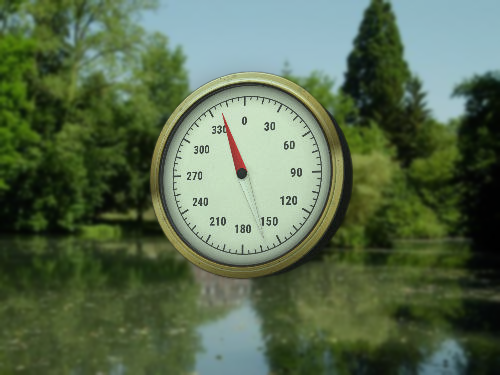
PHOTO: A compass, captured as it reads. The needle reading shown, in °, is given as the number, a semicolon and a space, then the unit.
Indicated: 340; °
